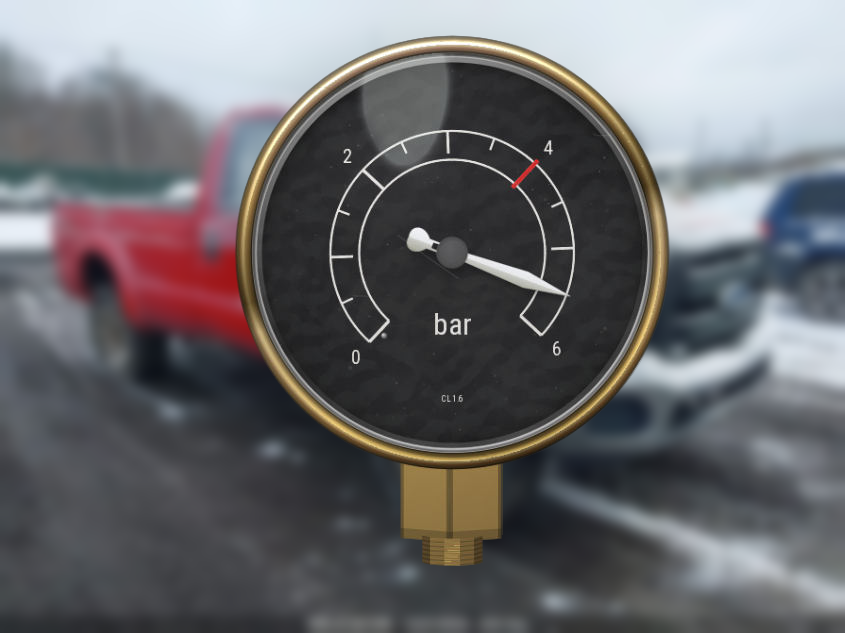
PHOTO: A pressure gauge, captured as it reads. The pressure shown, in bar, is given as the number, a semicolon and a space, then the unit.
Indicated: 5.5; bar
